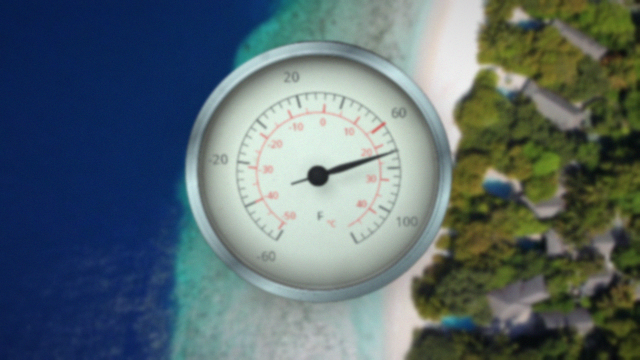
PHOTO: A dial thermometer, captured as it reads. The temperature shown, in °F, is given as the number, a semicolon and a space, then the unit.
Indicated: 72; °F
